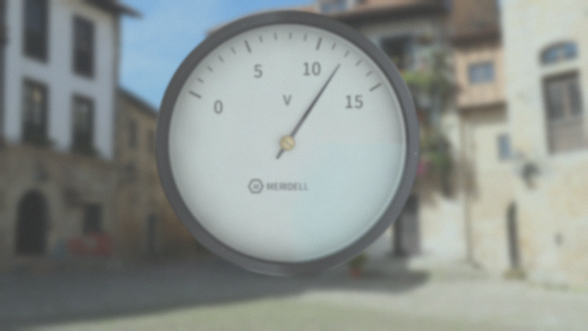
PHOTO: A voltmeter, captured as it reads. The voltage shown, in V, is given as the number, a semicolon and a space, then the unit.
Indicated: 12; V
